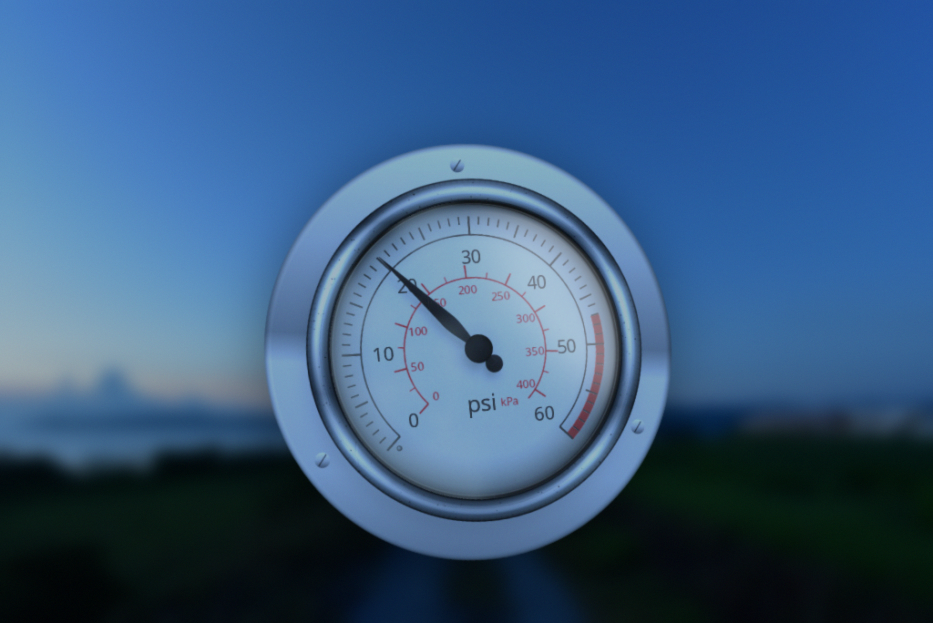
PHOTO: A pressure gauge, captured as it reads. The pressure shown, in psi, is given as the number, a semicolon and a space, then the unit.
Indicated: 20; psi
